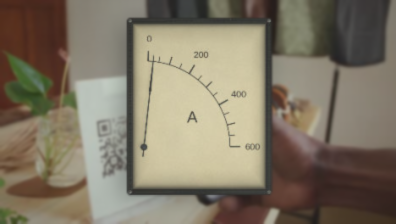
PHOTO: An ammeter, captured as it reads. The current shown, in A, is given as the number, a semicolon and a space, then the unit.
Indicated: 25; A
